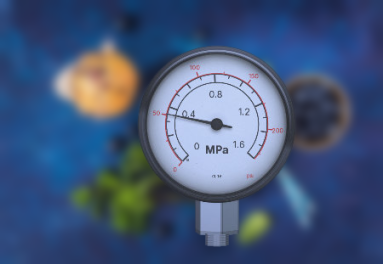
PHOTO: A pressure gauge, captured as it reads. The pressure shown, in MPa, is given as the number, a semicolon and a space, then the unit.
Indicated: 0.35; MPa
